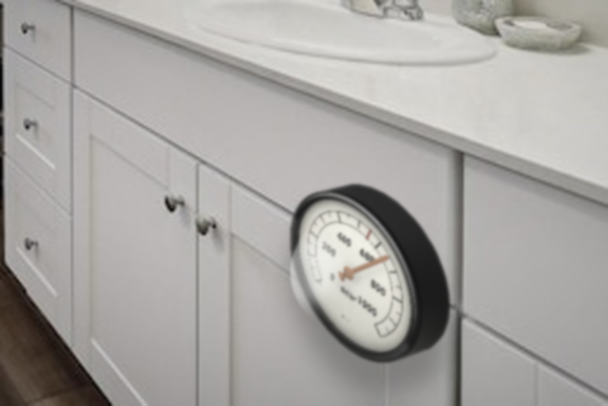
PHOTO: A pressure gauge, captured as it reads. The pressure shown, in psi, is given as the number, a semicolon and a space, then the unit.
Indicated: 650; psi
